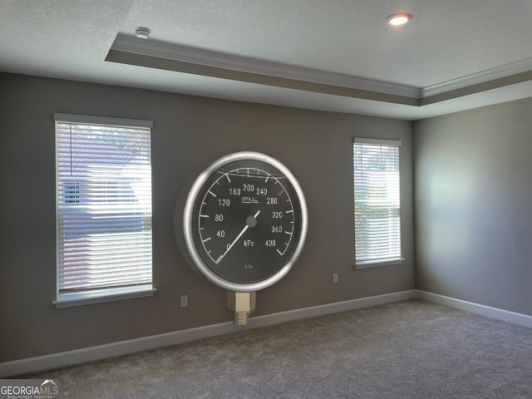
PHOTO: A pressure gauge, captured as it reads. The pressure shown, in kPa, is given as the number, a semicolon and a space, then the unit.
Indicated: 0; kPa
